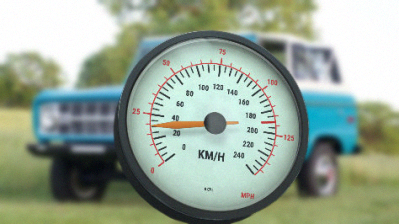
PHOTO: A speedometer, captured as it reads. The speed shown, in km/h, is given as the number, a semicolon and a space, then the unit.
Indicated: 30; km/h
